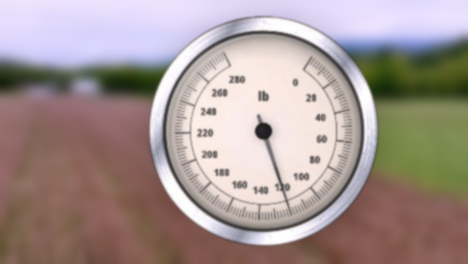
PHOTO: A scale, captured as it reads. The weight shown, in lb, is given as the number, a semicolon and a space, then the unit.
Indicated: 120; lb
